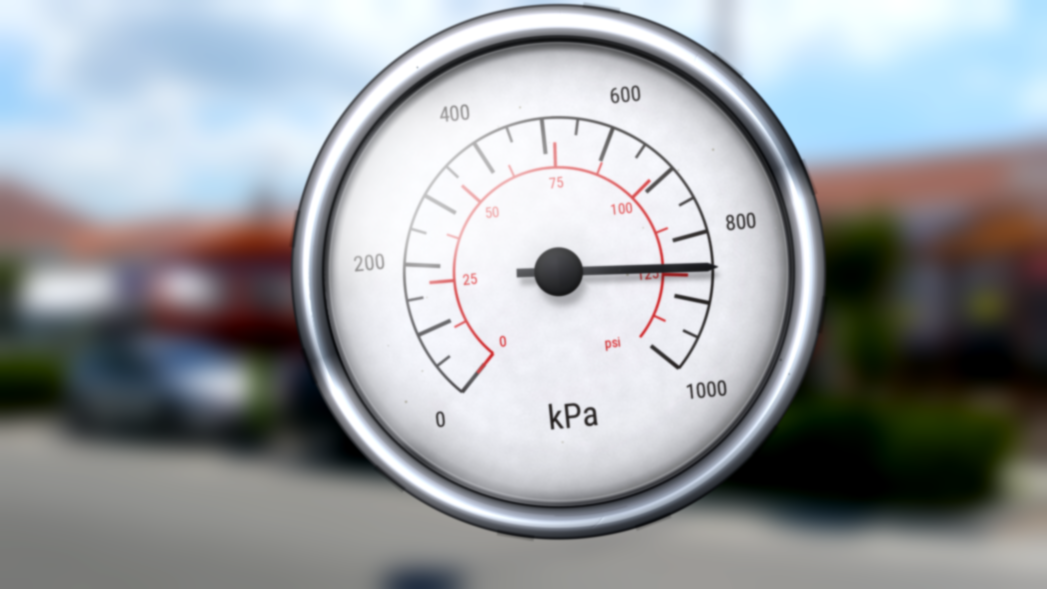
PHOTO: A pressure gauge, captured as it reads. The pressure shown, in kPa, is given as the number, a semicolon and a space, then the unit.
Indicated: 850; kPa
